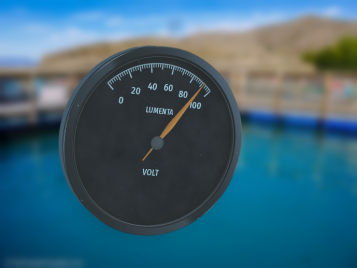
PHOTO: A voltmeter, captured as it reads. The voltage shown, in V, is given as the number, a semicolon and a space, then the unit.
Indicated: 90; V
